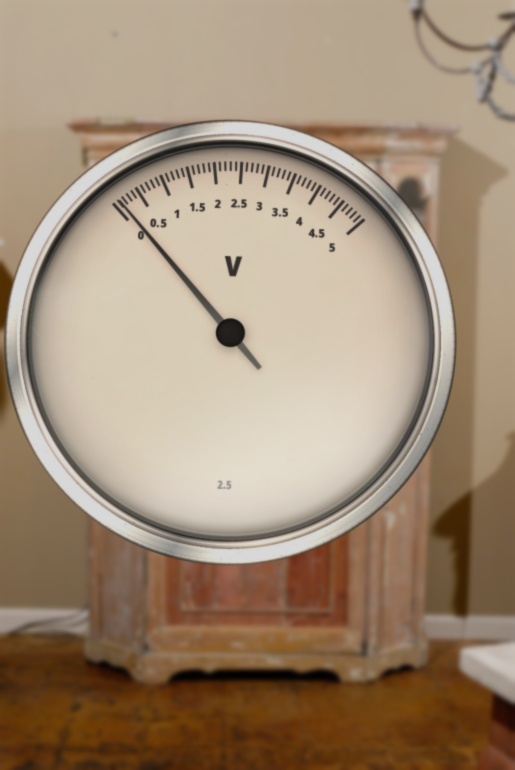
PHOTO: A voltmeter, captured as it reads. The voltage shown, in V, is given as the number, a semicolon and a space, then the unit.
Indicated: 0.1; V
